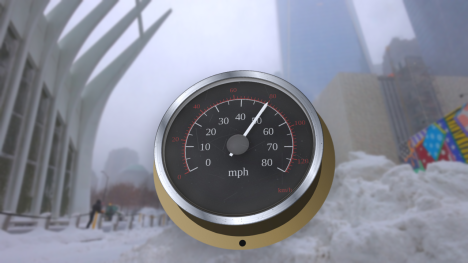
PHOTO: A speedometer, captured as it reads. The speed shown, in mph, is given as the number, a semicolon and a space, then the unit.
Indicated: 50; mph
